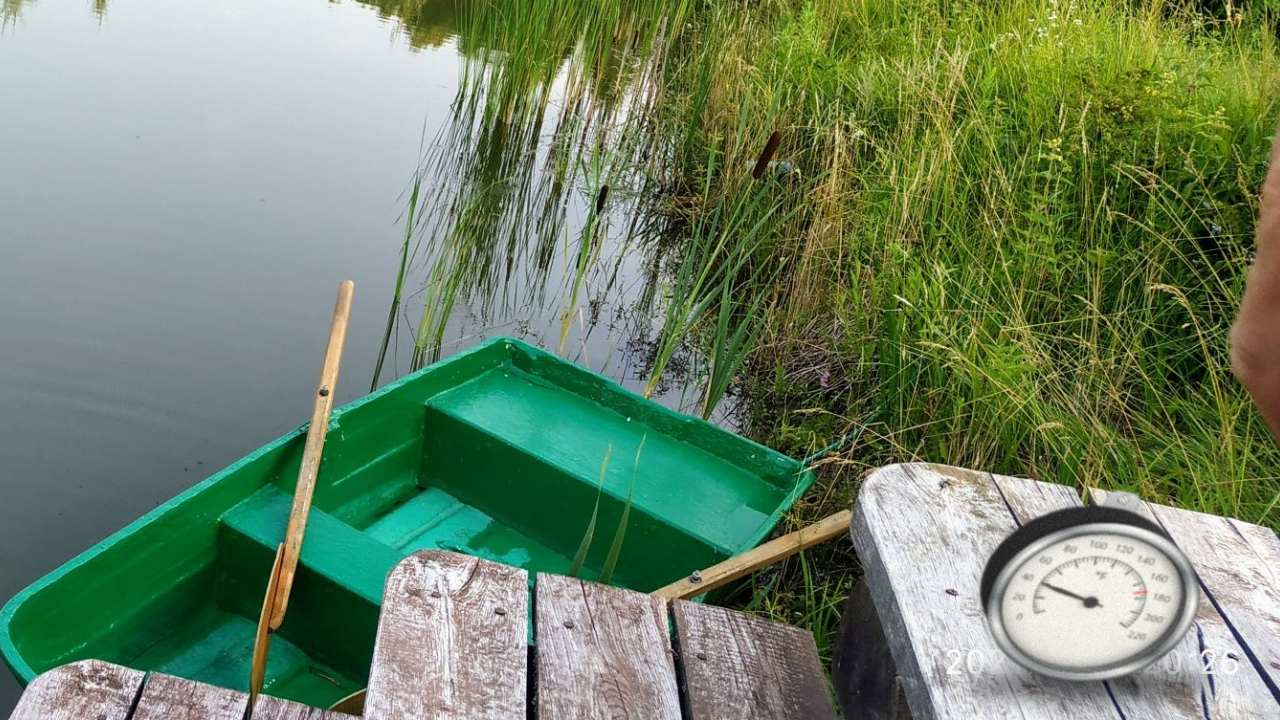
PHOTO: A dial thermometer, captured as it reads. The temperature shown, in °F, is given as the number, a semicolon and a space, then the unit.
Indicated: 40; °F
